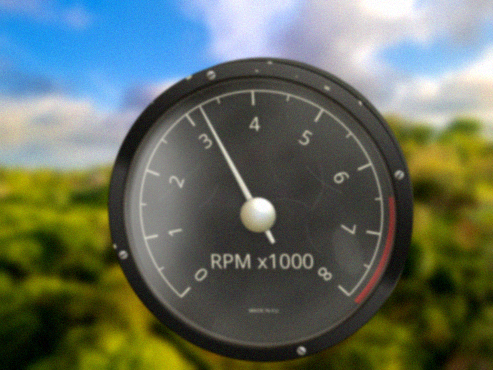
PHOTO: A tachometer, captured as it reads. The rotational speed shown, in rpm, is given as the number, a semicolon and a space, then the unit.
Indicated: 3250; rpm
